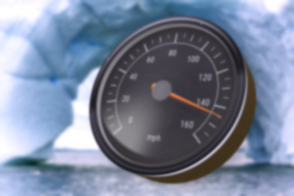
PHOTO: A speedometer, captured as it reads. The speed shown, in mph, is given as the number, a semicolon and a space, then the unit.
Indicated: 145; mph
